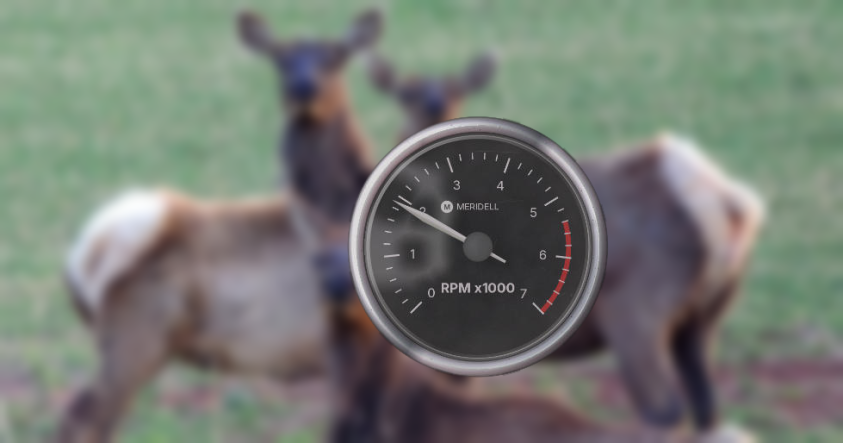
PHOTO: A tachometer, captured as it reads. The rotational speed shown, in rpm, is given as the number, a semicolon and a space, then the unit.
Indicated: 1900; rpm
